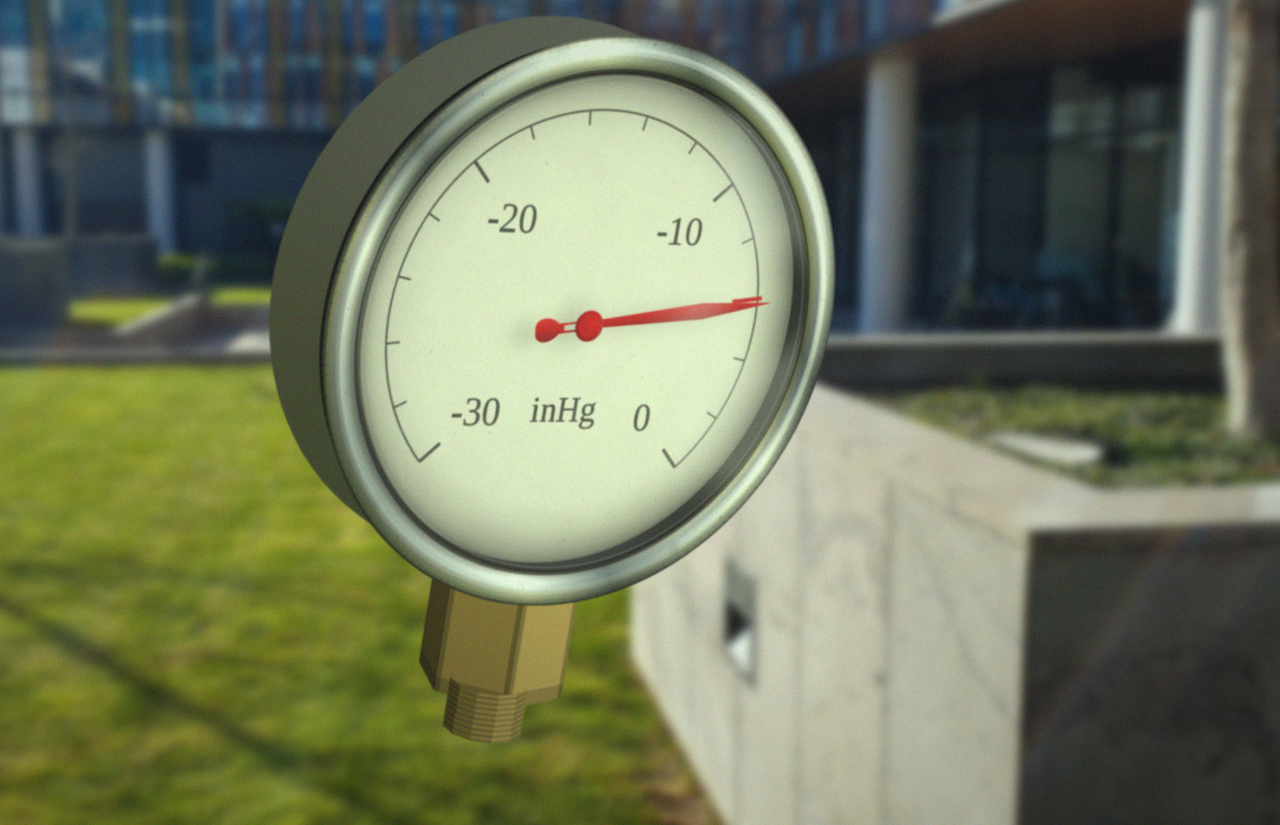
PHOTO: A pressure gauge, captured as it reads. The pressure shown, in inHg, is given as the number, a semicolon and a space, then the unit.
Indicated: -6; inHg
